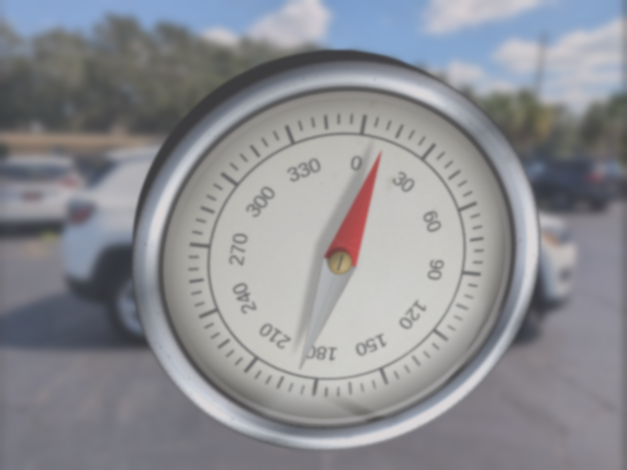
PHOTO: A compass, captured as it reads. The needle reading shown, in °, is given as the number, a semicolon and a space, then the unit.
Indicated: 10; °
